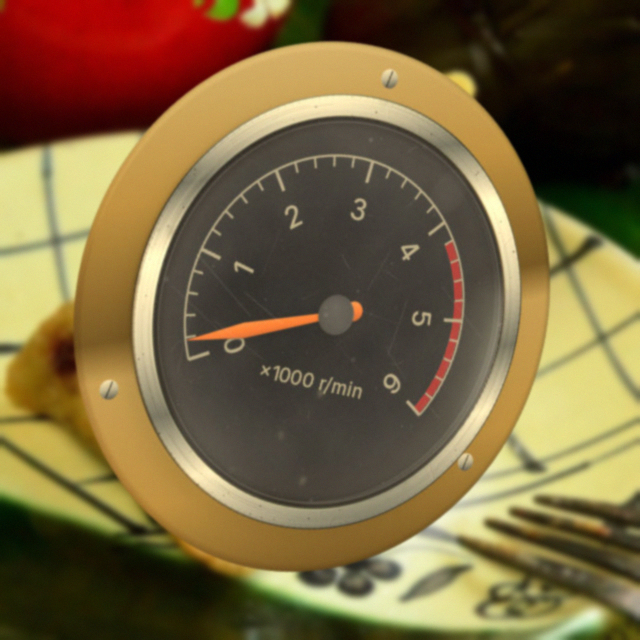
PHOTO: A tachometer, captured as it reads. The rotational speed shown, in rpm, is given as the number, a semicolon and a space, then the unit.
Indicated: 200; rpm
